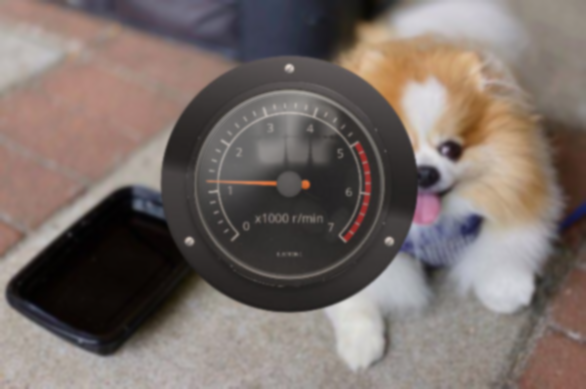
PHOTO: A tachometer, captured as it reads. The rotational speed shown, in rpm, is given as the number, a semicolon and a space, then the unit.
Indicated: 1200; rpm
